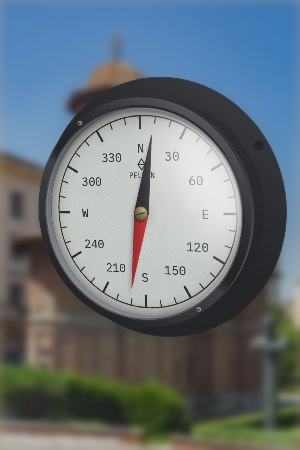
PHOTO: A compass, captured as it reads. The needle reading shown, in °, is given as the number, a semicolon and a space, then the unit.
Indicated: 190; °
